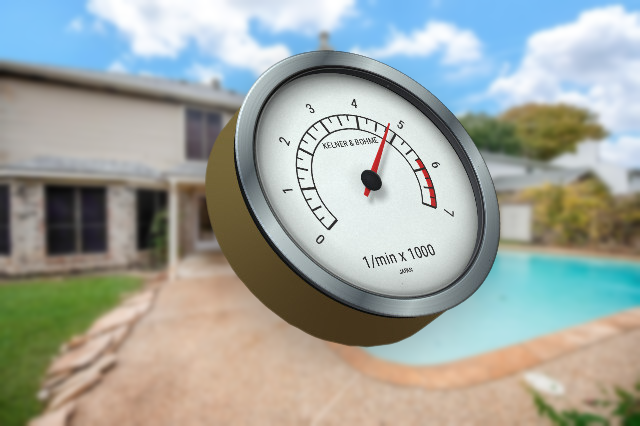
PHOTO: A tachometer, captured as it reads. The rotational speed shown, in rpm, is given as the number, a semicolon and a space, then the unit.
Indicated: 4750; rpm
